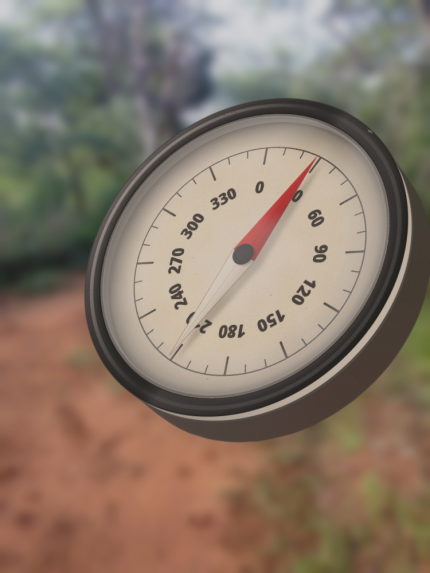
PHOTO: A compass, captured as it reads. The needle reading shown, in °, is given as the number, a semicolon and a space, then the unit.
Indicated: 30; °
